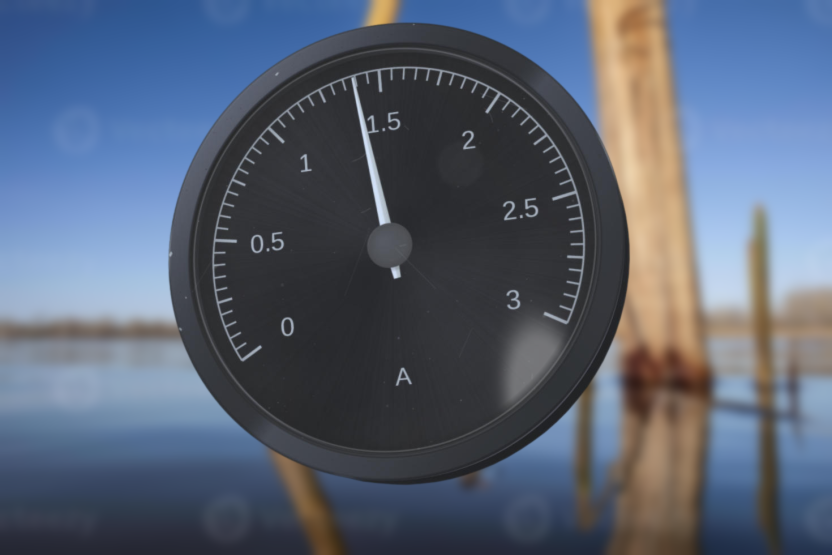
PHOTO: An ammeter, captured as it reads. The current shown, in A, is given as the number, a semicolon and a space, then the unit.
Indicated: 1.4; A
